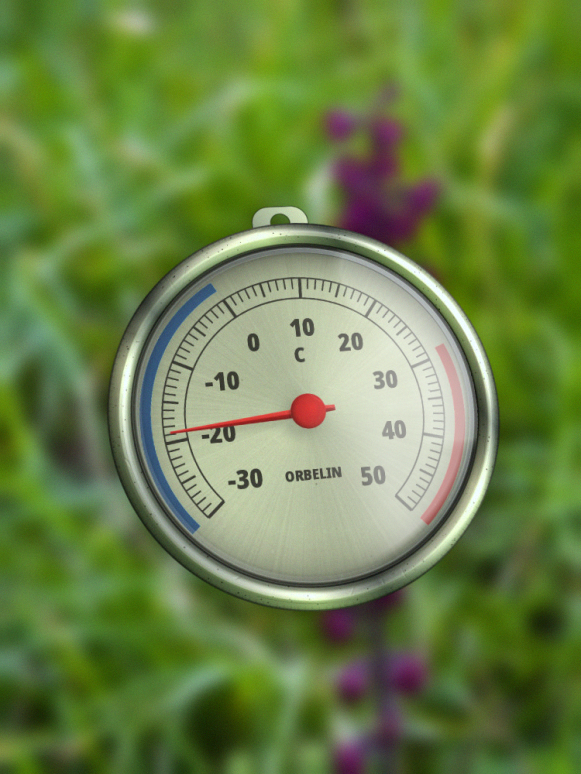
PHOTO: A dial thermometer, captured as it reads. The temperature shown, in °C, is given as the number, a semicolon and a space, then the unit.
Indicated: -19; °C
